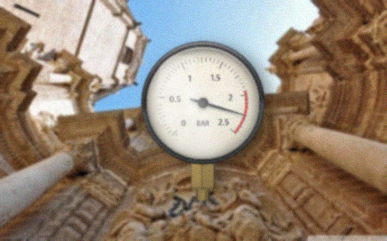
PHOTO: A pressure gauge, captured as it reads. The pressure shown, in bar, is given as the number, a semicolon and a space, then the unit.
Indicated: 2.25; bar
